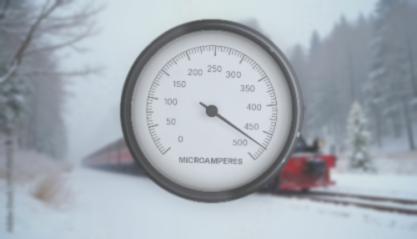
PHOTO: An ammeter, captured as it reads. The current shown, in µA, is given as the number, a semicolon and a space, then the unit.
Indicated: 475; µA
